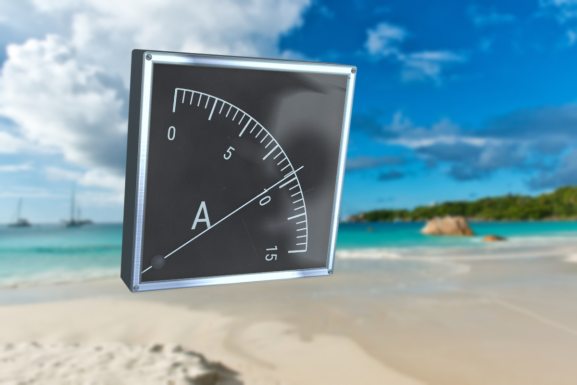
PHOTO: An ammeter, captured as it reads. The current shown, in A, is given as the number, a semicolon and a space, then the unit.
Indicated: 9.5; A
